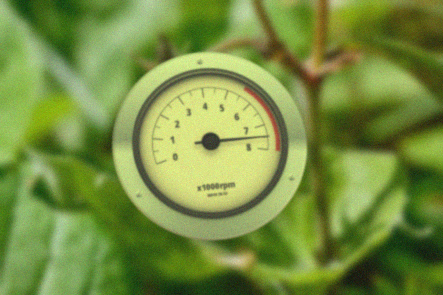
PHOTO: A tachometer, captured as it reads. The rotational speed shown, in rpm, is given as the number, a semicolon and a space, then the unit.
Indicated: 7500; rpm
